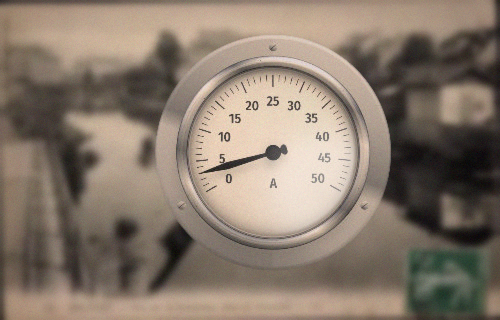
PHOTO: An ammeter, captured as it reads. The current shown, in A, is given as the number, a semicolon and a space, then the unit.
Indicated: 3; A
